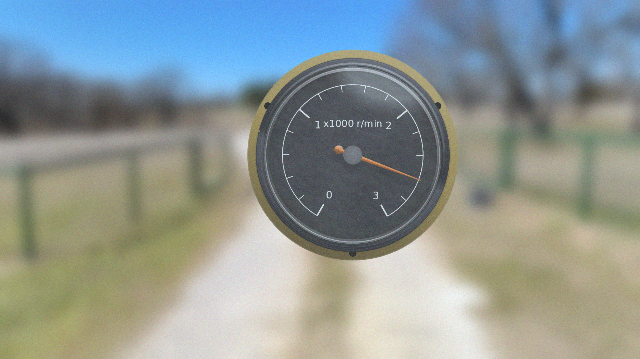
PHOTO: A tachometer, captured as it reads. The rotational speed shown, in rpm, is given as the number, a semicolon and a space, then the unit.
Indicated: 2600; rpm
